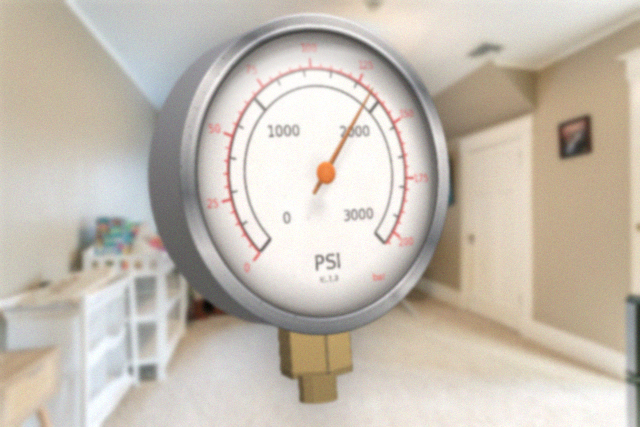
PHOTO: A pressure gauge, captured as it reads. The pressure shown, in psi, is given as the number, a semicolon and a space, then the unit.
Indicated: 1900; psi
